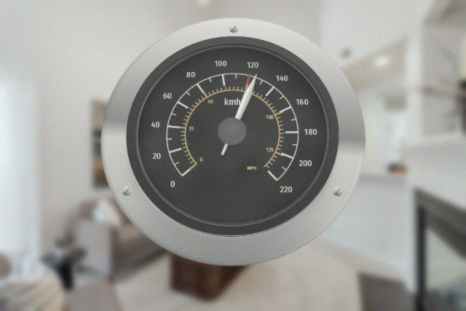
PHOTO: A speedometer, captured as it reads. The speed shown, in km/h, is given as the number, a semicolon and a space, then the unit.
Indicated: 125; km/h
